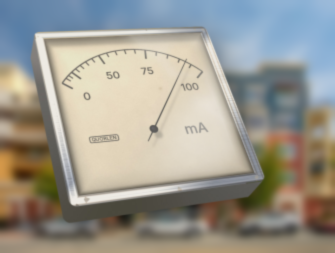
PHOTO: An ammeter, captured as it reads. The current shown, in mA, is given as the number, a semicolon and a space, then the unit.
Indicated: 92.5; mA
